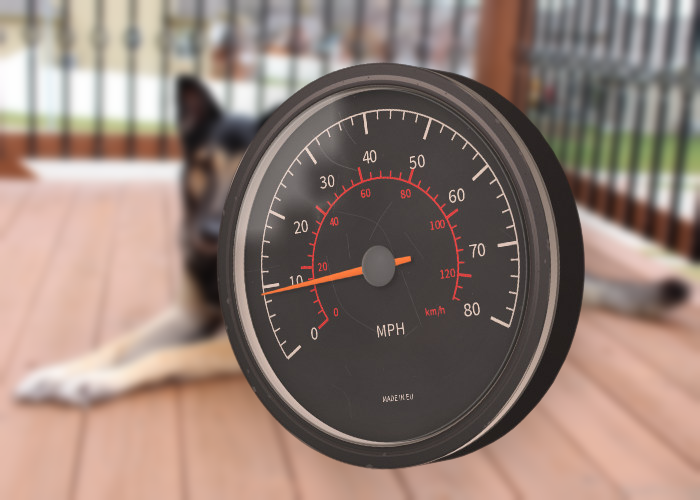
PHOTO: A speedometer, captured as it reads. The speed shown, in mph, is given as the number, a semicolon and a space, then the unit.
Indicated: 9; mph
